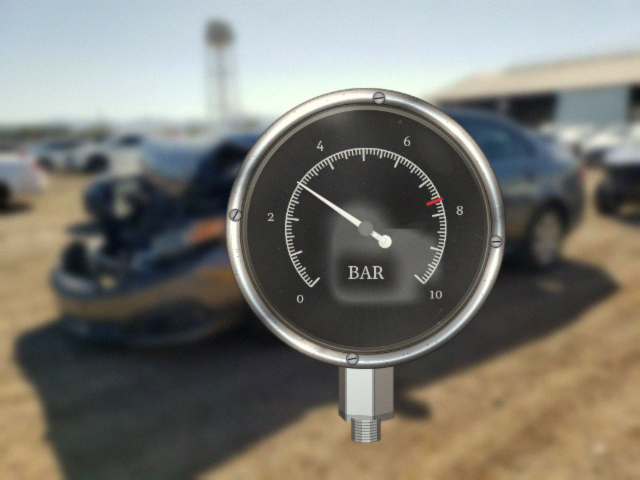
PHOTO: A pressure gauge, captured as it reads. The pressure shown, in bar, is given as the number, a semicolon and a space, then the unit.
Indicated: 3; bar
